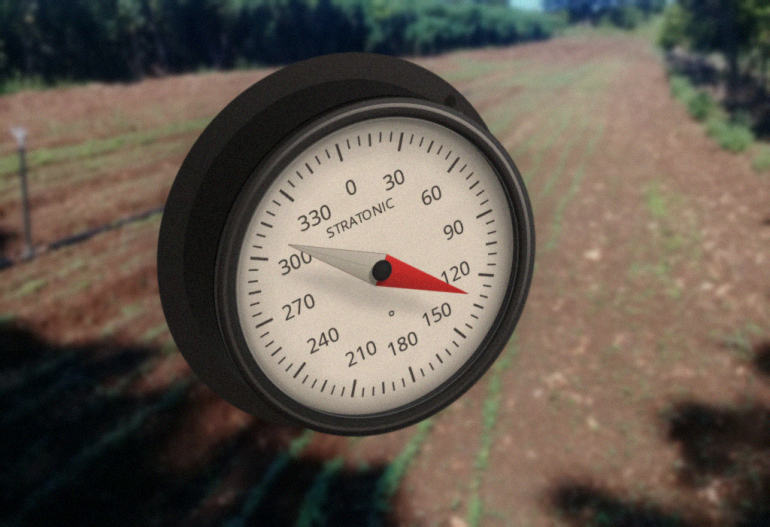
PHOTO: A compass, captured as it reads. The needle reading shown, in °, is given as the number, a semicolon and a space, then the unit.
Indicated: 130; °
